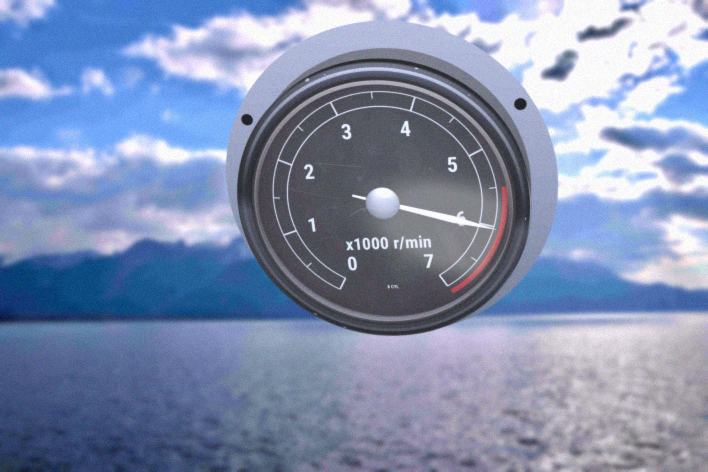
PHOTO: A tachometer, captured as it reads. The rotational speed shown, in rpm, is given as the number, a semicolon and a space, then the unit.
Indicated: 6000; rpm
